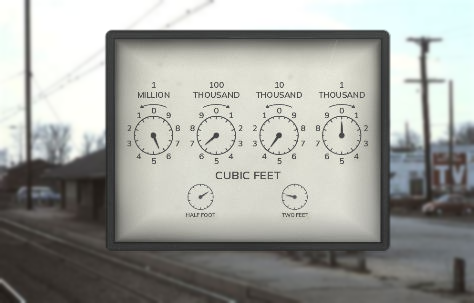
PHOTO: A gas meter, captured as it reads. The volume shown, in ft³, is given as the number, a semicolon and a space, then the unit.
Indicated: 564000; ft³
